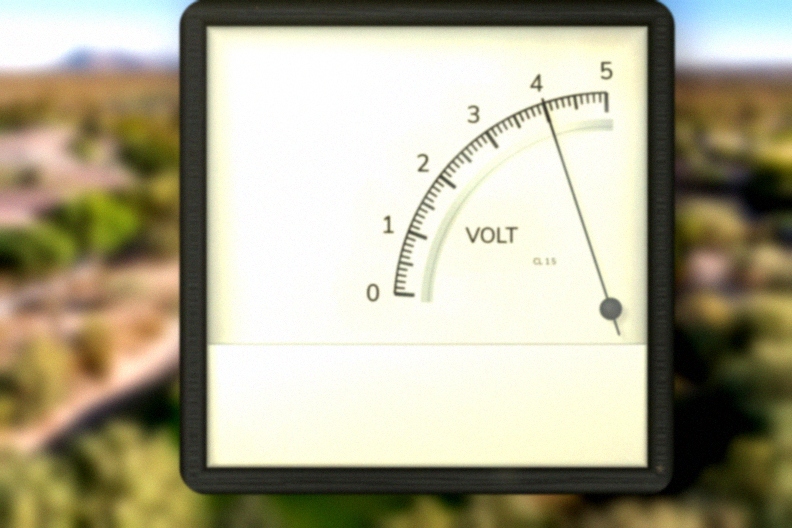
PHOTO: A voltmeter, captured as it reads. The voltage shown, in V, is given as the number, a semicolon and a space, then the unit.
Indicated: 4; V
